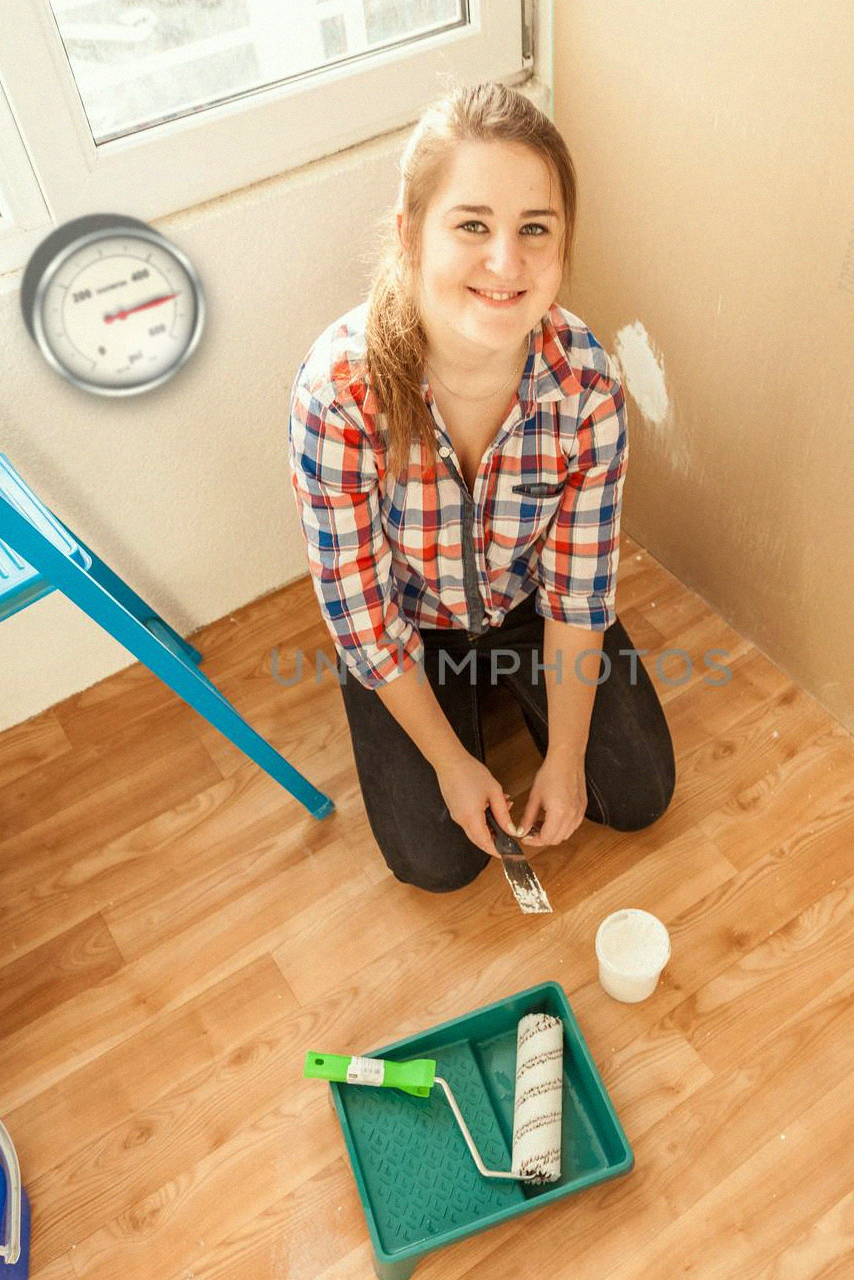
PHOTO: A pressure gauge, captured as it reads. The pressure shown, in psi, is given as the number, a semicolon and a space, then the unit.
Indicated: 500; psi
